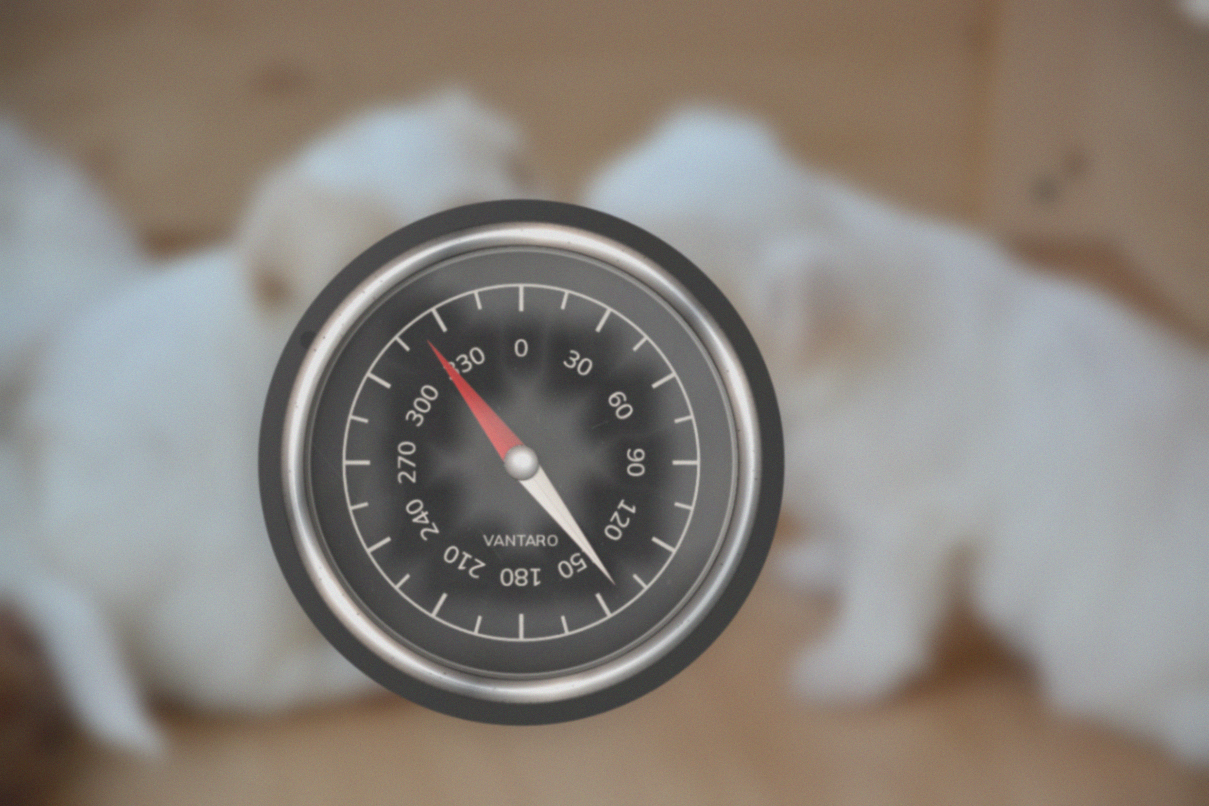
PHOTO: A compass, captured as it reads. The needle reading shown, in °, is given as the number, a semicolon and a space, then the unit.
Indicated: 322.5; °
